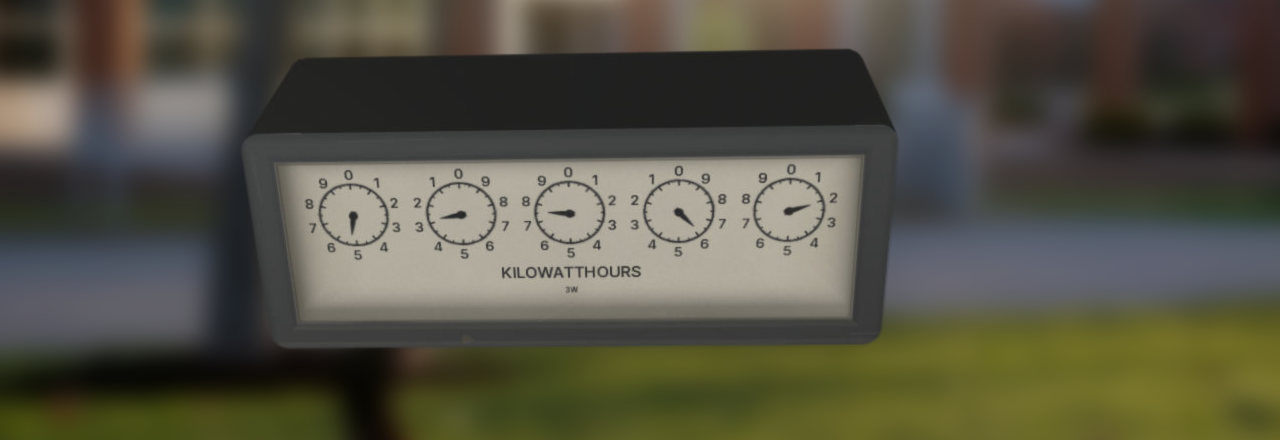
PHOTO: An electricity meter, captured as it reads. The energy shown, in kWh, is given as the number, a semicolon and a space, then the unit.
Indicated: 52762; kWh
